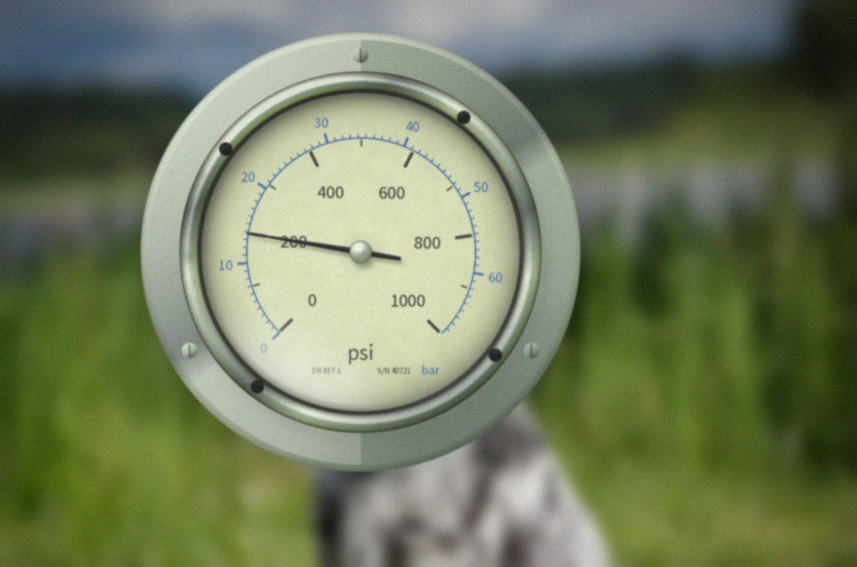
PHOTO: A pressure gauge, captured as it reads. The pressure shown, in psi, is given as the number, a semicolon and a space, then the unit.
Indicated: 200; psi
